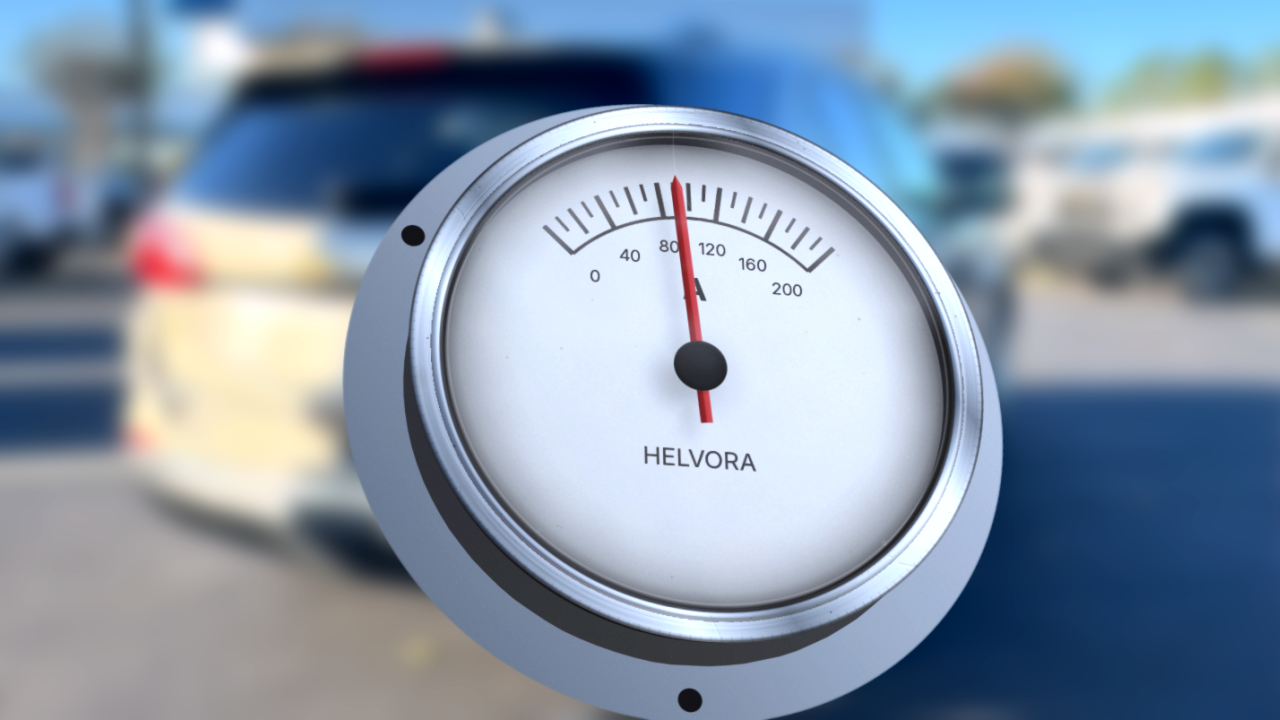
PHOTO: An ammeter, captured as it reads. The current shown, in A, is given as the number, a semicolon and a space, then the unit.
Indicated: 90; A
